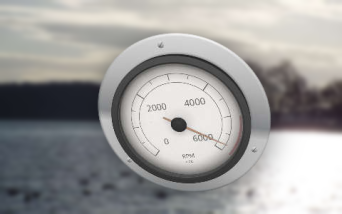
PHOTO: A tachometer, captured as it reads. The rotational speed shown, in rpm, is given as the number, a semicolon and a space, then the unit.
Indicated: 5750; rpm
